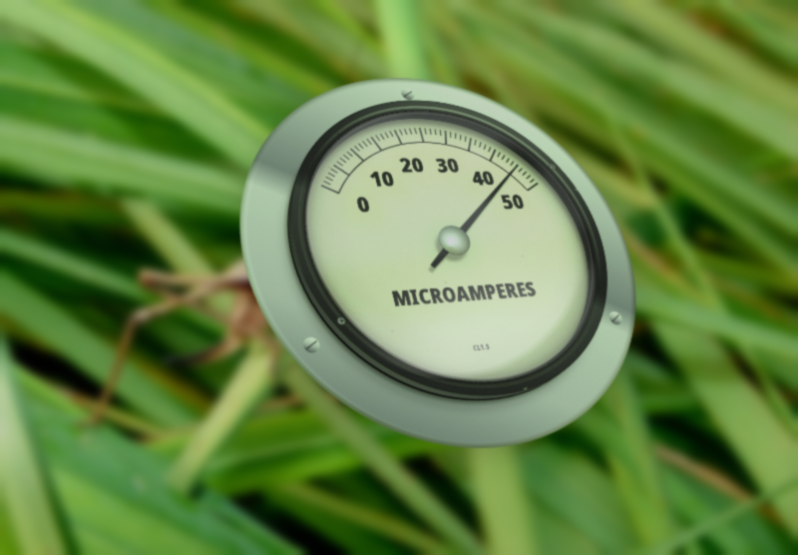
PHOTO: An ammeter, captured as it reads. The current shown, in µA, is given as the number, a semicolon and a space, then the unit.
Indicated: 45; µA
